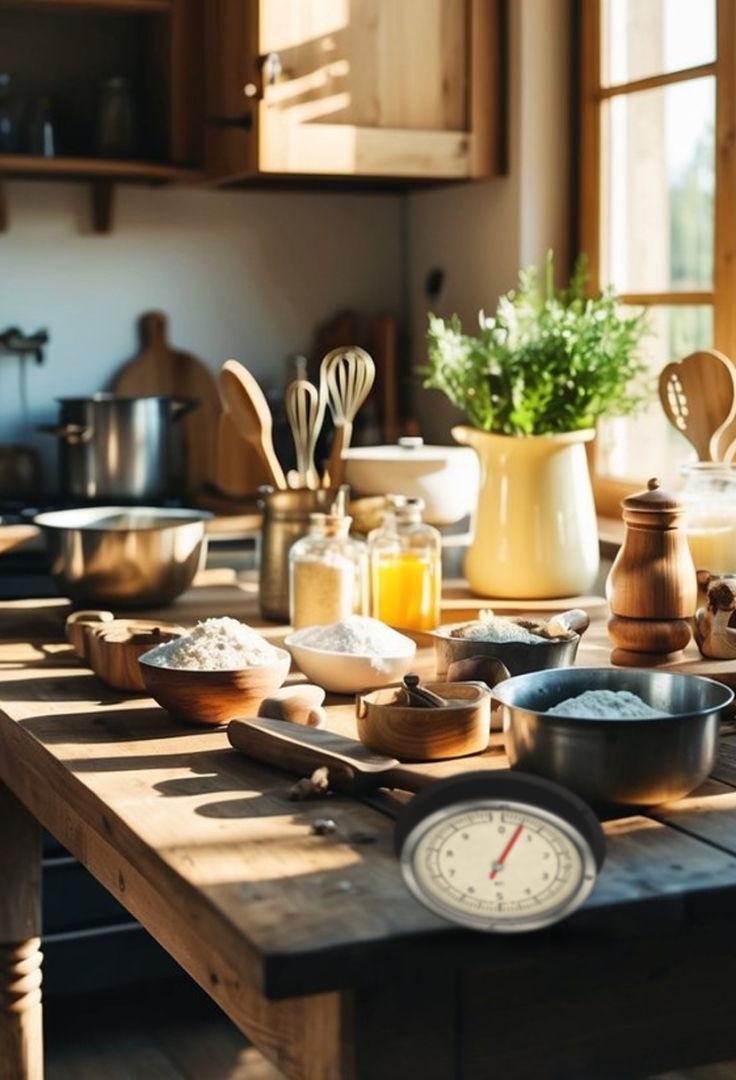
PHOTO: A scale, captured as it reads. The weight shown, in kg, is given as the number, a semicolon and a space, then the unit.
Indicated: 0.5; kg
